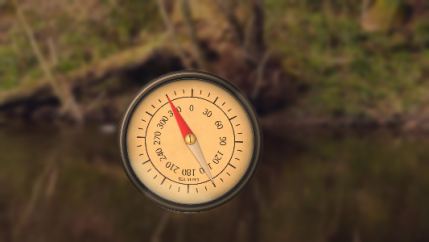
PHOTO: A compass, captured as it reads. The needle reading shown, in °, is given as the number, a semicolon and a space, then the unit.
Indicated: 330; °
